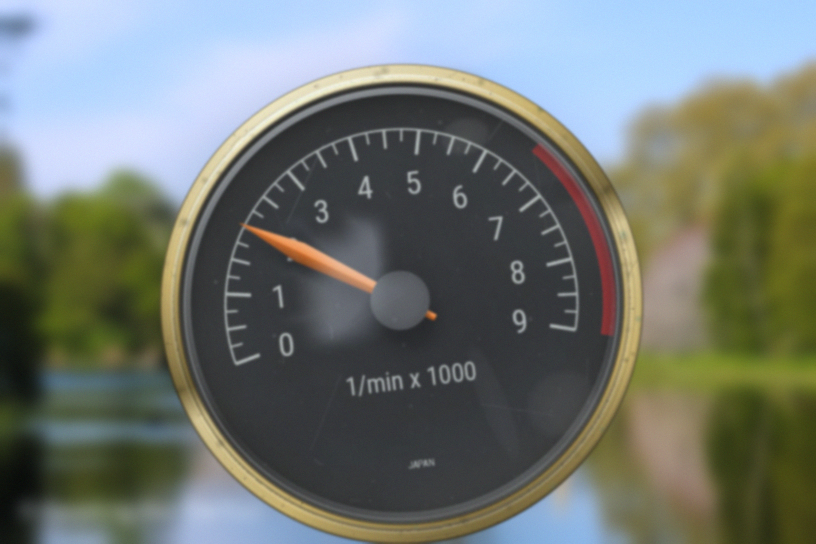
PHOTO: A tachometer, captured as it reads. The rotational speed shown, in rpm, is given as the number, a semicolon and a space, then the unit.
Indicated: 2000; rpm
